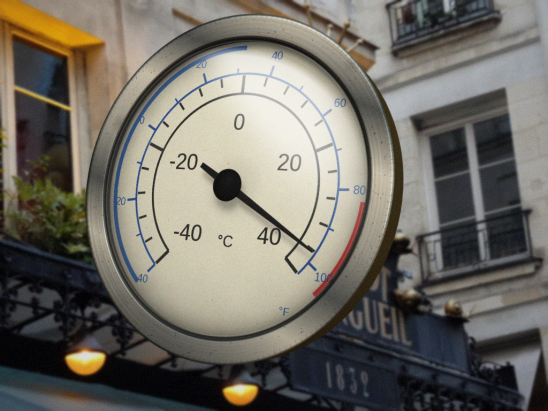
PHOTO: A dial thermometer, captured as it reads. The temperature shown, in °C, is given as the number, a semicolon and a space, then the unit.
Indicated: 36; °C
